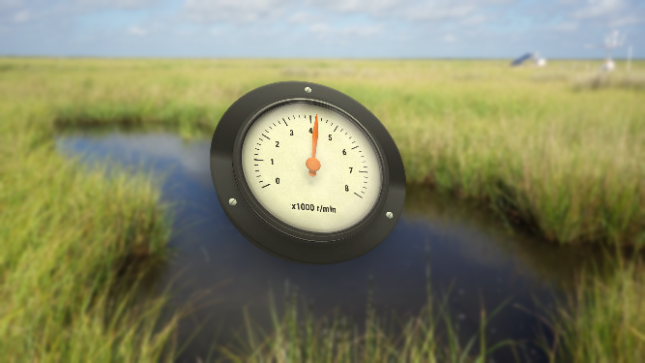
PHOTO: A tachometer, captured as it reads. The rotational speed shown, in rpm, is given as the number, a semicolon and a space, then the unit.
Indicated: 4200; rpm
